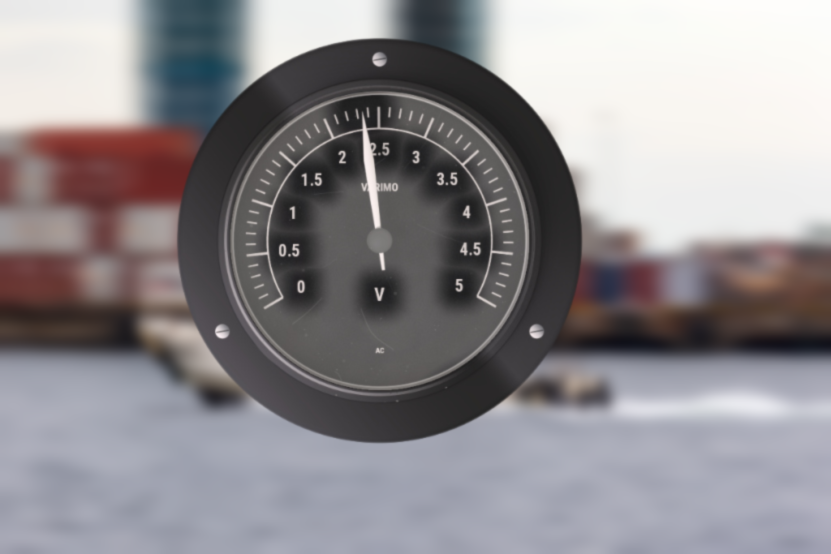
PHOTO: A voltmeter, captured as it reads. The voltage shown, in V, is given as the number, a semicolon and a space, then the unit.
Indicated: 2.35; V
